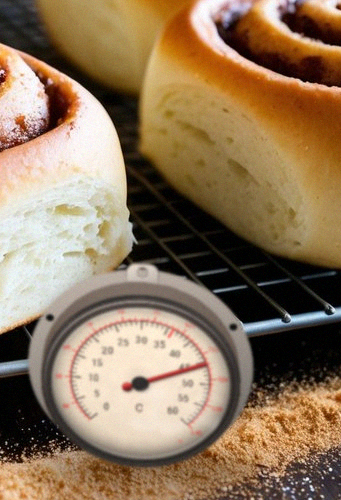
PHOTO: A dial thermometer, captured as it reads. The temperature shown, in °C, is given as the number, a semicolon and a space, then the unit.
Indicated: 45; °C
